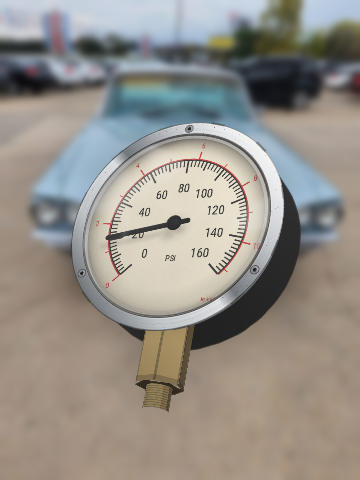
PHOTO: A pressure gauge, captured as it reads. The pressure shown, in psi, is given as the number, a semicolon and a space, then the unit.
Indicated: 20; psi
